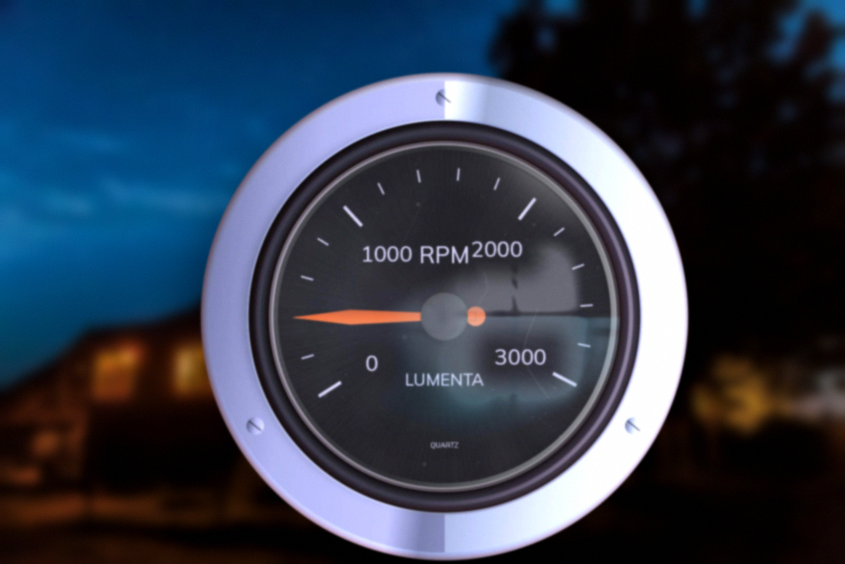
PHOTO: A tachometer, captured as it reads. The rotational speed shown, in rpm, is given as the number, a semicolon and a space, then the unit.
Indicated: 400; rpm
